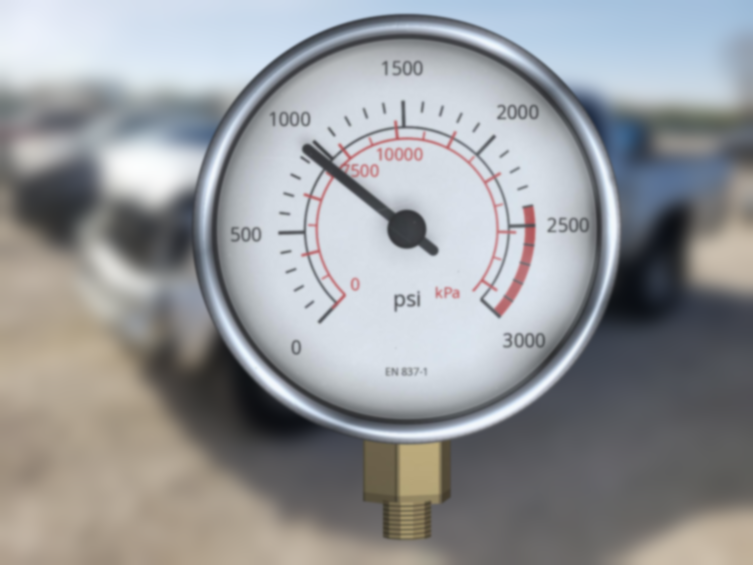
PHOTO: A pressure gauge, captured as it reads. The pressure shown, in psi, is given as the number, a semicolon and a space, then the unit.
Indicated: 950; psi
